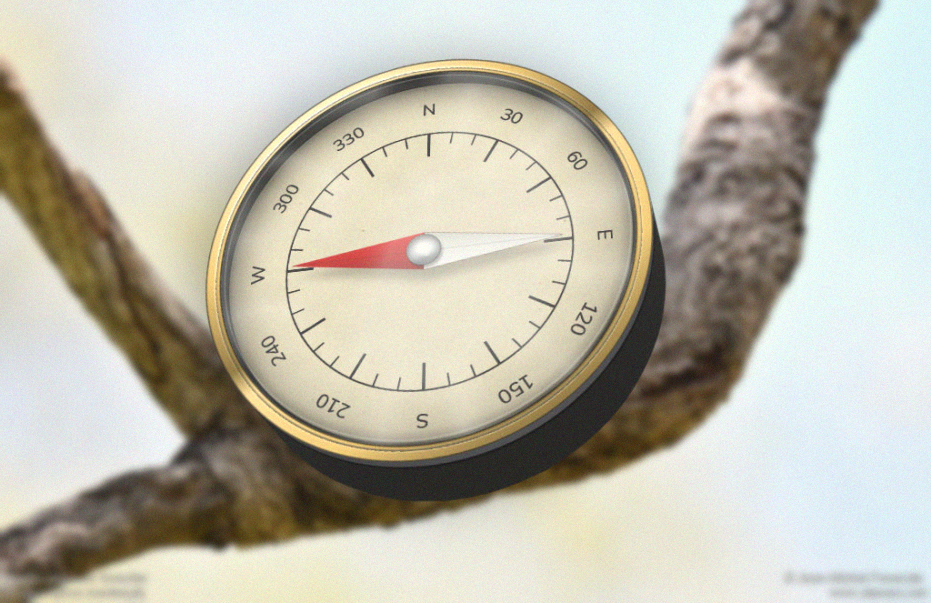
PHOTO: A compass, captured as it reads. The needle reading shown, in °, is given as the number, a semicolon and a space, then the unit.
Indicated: 270; °
